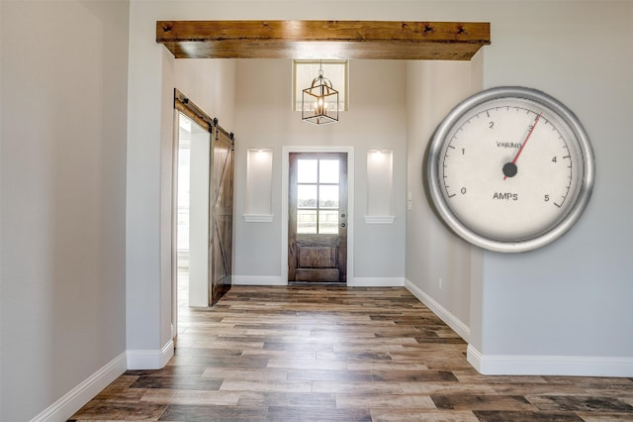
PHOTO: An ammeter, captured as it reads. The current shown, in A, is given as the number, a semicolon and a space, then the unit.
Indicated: 3; A
